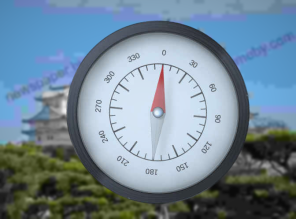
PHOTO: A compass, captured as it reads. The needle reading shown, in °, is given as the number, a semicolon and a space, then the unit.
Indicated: 0; °
